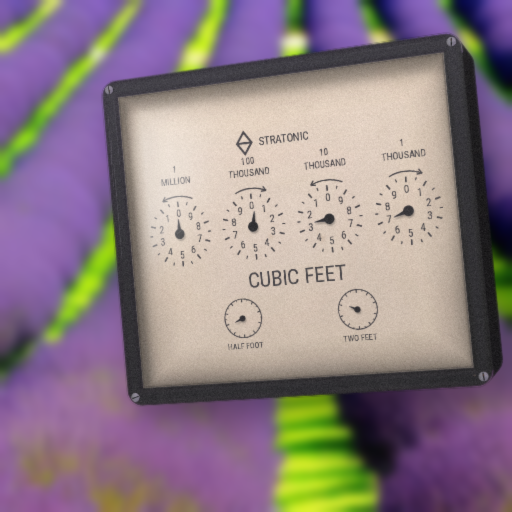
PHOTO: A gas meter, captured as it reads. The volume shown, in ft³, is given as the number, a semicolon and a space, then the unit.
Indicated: 2700; ft³
